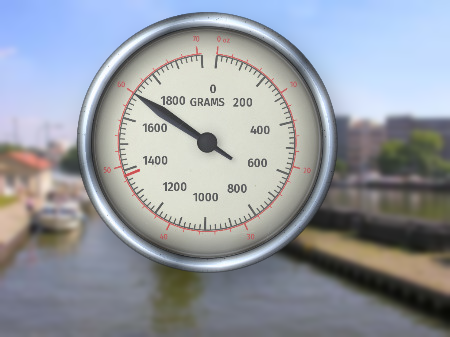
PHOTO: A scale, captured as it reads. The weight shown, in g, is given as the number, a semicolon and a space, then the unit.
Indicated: 1700; g
